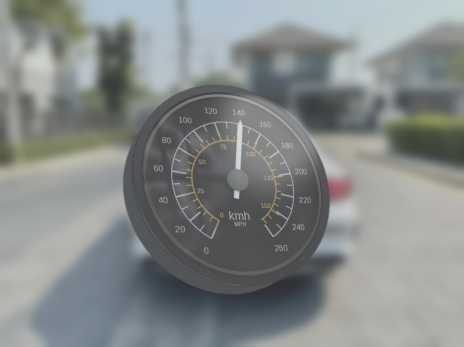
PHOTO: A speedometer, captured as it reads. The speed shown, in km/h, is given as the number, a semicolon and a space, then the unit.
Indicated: 140; km/h
